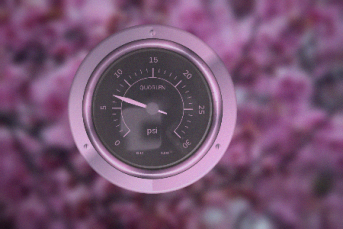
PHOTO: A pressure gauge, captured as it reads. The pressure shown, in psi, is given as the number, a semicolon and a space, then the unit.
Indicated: 7; psi
